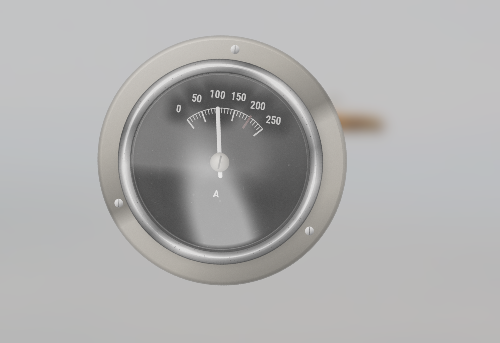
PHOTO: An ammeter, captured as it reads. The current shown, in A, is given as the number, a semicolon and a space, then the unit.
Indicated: 100; A
